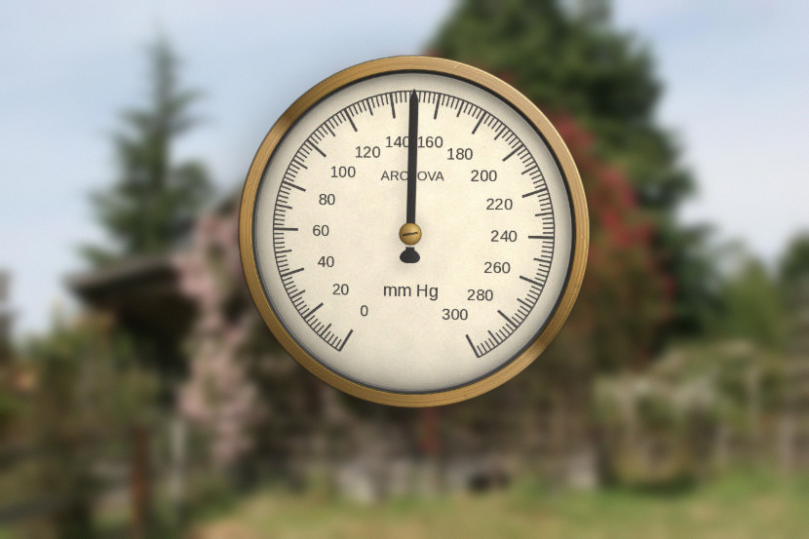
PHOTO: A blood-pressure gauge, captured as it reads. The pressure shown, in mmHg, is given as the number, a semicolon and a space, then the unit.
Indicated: 150; mmHg
